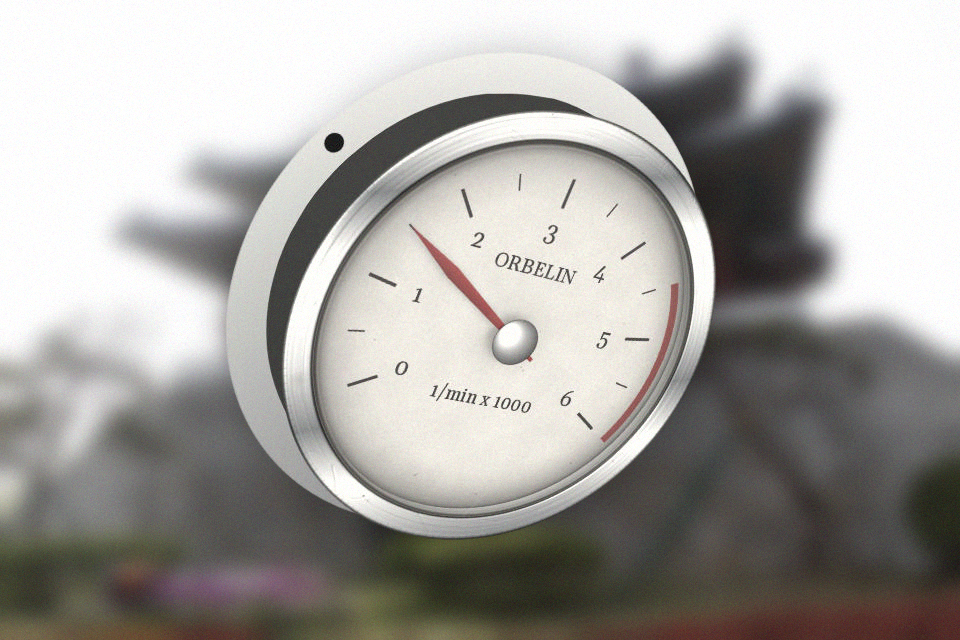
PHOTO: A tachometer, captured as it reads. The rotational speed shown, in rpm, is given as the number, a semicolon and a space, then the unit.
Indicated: 1500; rpm
